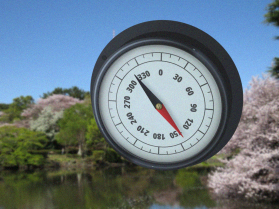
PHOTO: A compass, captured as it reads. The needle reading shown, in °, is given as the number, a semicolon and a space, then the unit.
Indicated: 140; °
